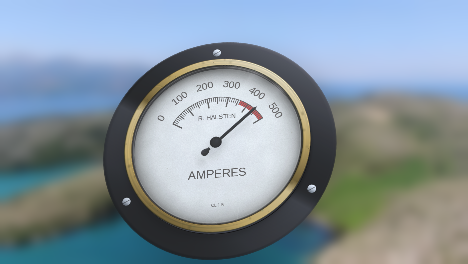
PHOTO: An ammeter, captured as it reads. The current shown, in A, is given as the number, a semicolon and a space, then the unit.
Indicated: 450; A
